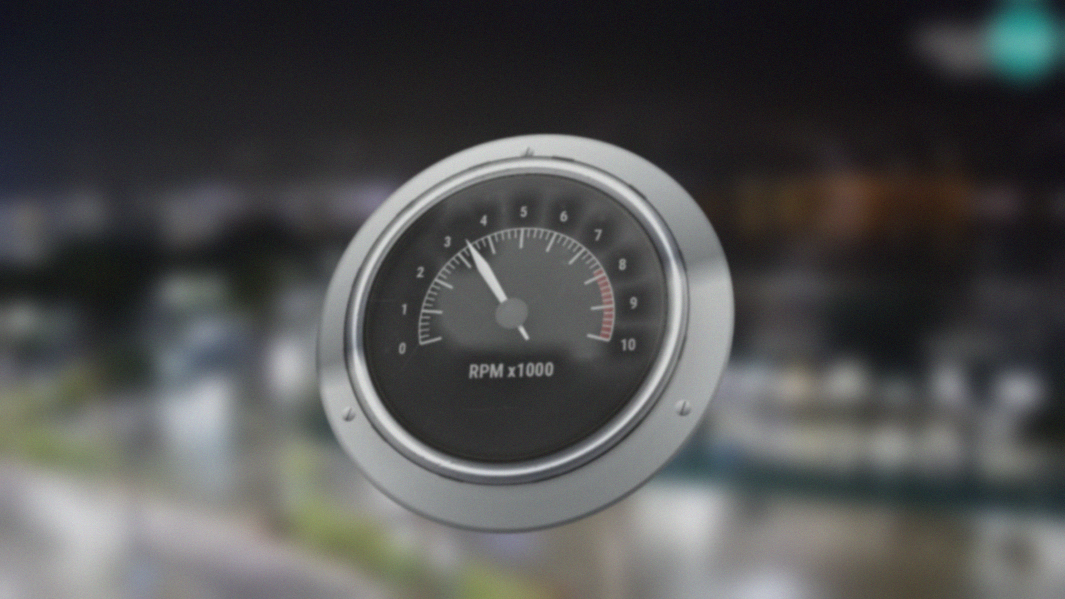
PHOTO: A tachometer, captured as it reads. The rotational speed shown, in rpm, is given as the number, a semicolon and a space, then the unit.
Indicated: 3400; rpm
